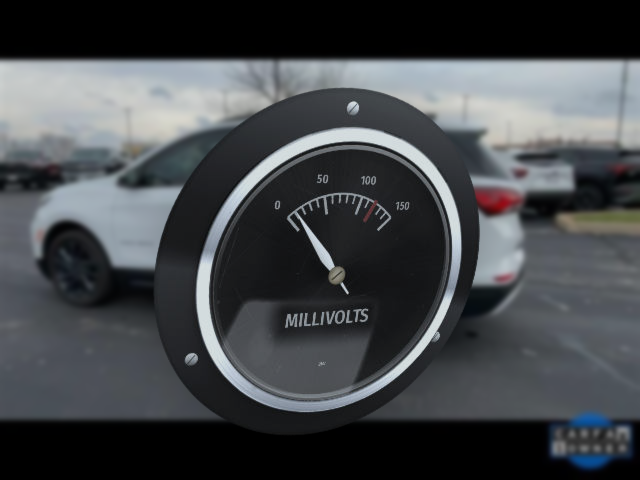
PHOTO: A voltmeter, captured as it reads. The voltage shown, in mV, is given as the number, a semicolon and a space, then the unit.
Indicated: 10; mV
